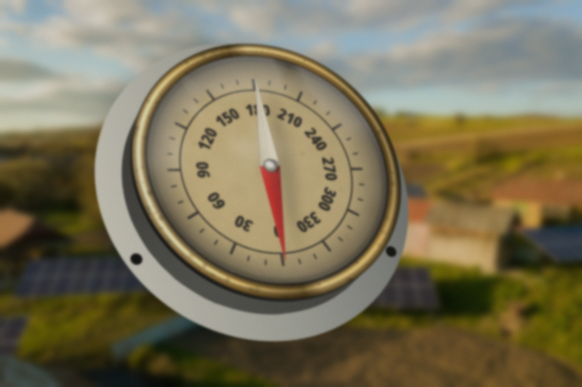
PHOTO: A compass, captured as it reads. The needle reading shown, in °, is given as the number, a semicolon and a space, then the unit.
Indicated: 0; °
